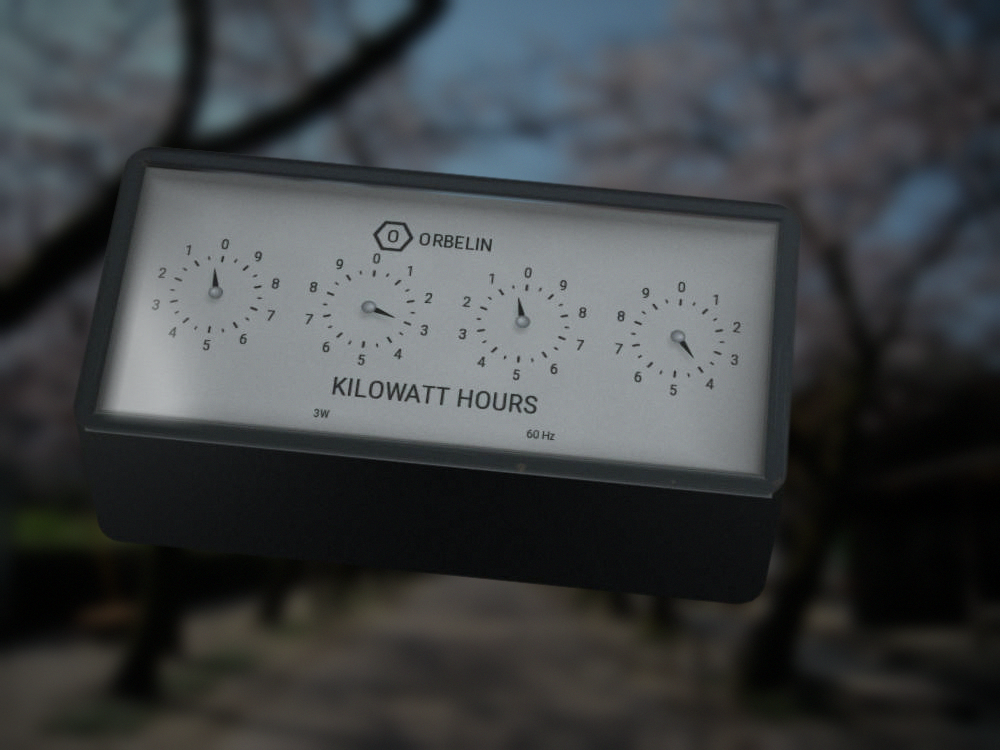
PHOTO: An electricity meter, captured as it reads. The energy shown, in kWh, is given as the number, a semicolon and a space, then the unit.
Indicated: 304; kWh
